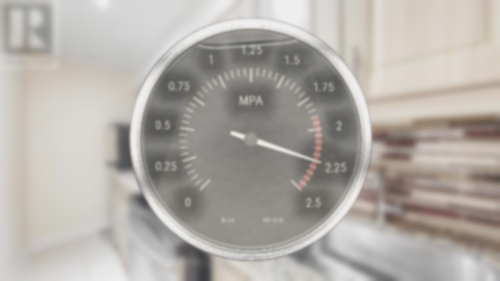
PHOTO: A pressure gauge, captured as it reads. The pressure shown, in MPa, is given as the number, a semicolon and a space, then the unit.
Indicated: 2.25; MPa
